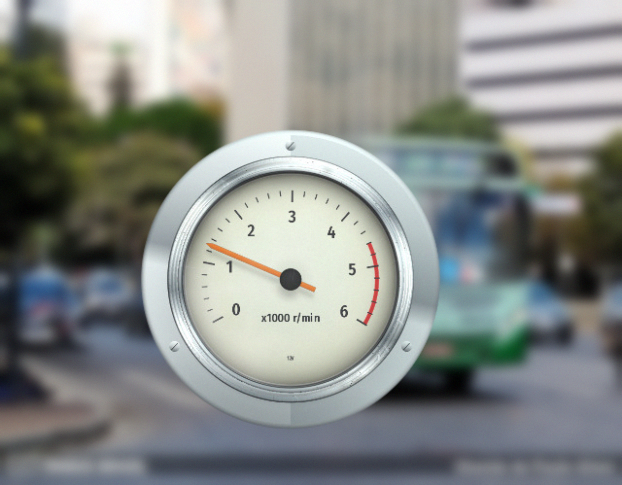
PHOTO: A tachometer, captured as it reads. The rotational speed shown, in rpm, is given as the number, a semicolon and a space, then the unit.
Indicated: 1300; rpm
